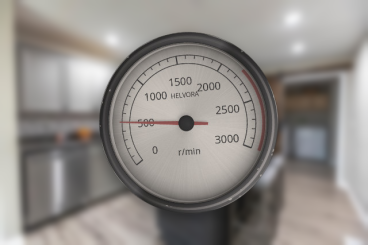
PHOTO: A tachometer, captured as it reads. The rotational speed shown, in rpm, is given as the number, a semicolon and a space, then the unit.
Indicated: 500; rpm
